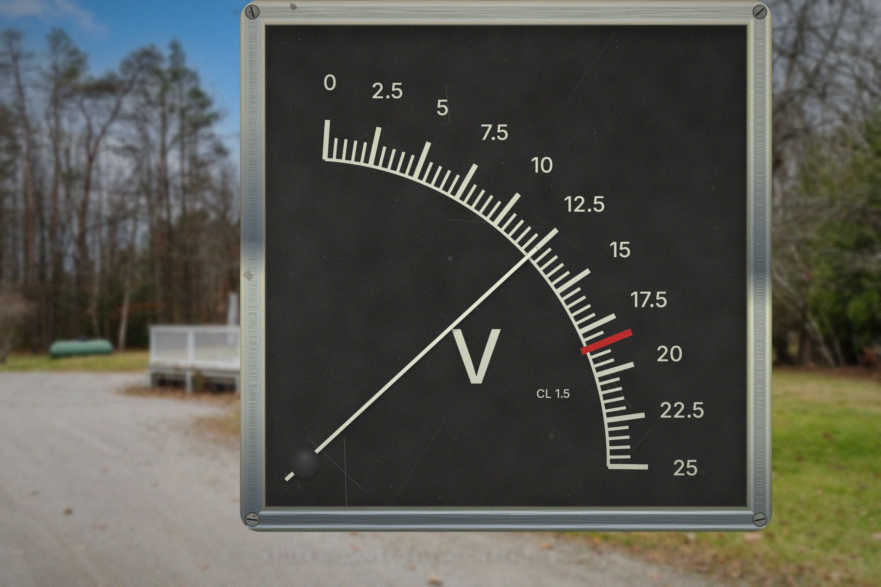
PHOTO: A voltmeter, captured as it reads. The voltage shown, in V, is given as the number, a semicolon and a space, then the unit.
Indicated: 12.5; V
